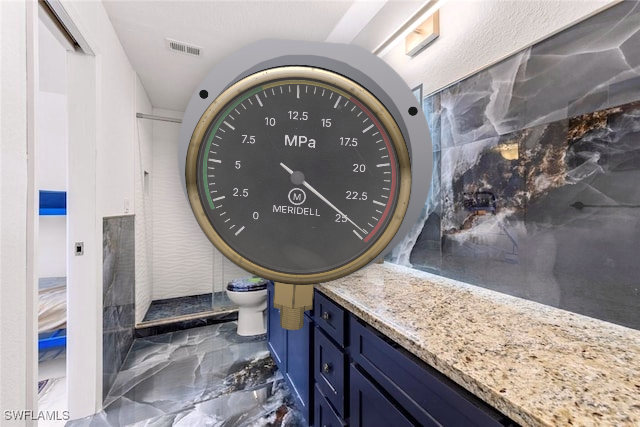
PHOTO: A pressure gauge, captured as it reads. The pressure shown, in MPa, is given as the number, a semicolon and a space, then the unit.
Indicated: 24.5; MPa
